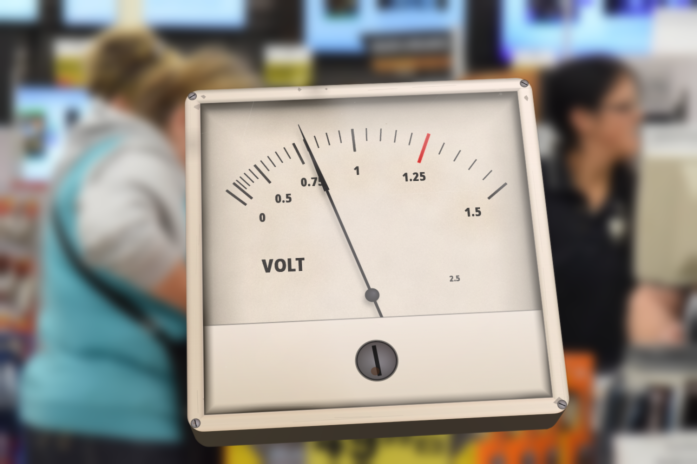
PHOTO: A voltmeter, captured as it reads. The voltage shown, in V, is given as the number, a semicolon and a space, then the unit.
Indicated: 0.8; V
